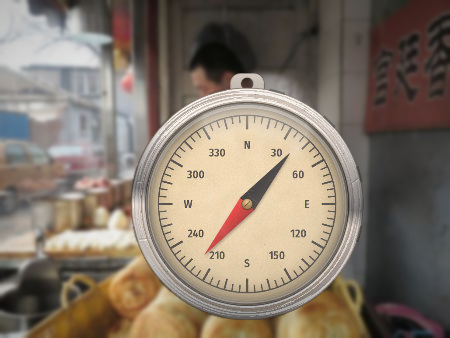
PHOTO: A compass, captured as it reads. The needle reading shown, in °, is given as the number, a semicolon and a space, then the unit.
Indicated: 220; °
